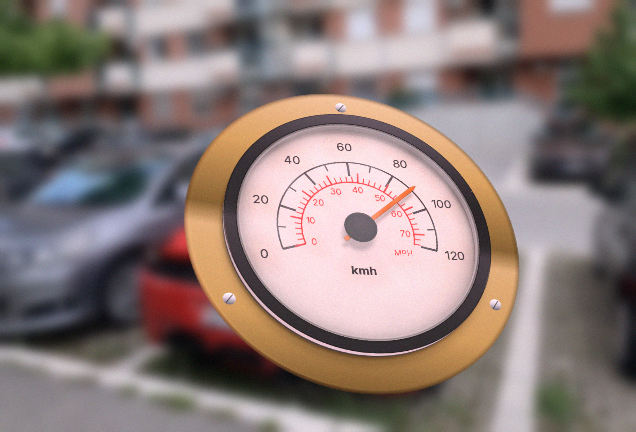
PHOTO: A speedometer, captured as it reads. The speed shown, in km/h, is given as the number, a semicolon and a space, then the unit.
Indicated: 90; km/h
